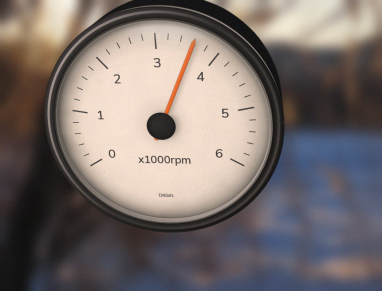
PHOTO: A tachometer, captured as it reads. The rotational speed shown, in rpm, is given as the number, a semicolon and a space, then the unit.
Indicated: 3600; rpm
